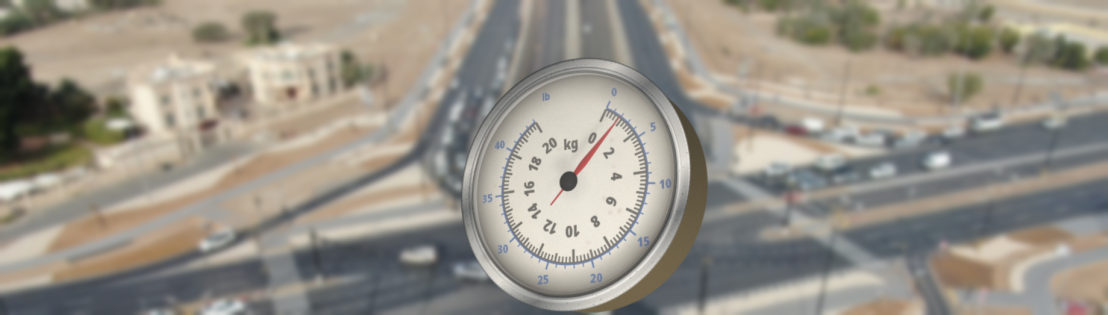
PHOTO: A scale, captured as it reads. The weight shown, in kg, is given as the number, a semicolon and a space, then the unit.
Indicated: 1; kg
